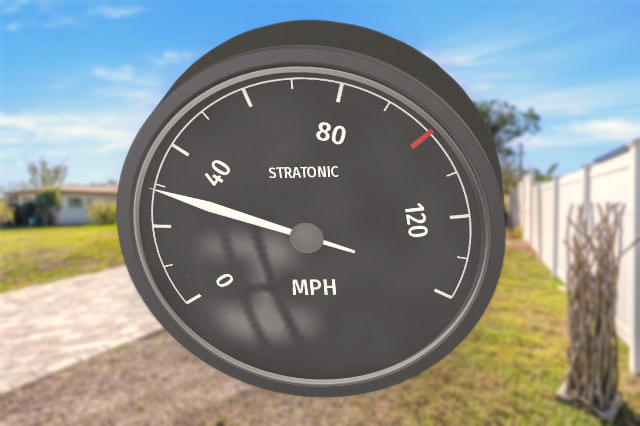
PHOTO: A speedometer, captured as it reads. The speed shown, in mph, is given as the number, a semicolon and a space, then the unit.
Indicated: 30; mph
